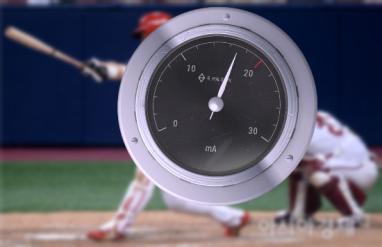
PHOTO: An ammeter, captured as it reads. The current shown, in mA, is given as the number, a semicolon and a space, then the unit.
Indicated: 17; mA
